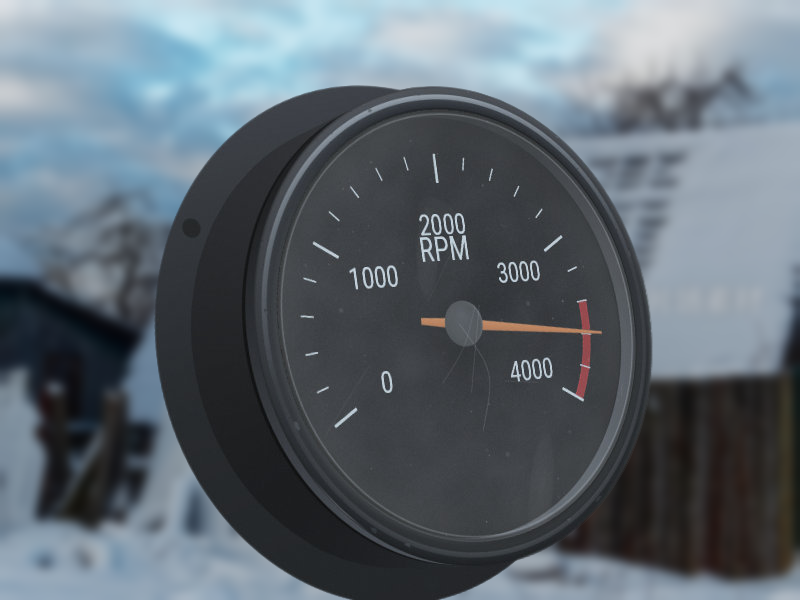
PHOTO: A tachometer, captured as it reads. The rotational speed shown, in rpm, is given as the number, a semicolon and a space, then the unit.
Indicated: 3600; rpm
